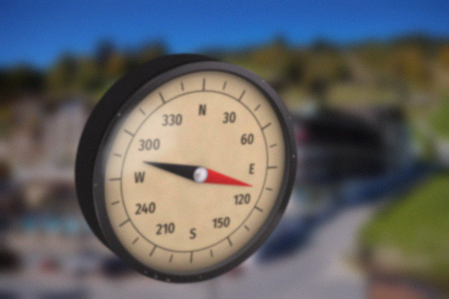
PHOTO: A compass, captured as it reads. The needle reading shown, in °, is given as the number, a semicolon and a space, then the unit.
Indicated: 105; °
